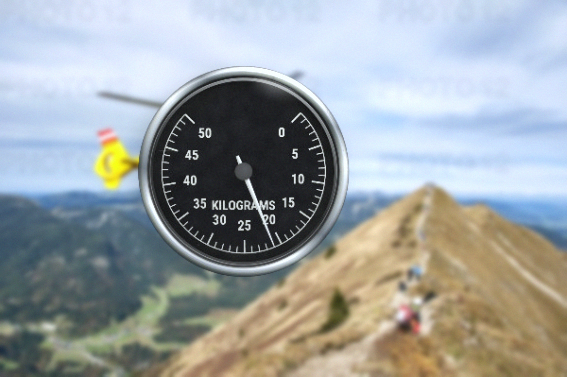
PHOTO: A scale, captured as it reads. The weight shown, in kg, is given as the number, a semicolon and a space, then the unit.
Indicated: 21; kg
